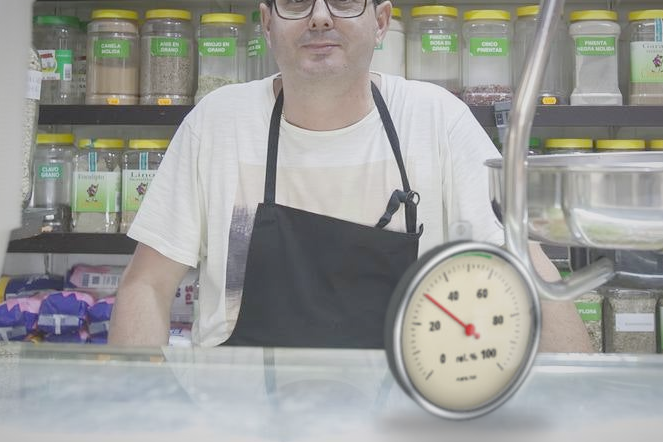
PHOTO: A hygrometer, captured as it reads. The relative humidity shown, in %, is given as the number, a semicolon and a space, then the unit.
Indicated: 30; %
